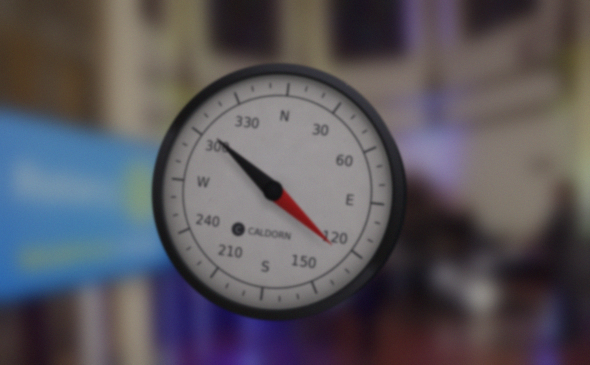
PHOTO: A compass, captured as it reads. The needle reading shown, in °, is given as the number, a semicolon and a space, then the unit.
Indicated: 125; °
